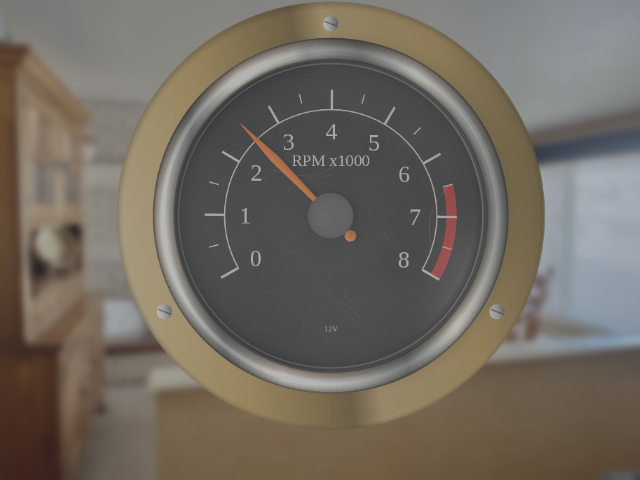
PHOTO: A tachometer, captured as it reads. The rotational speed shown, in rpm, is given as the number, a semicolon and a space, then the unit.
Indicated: 2500; rpm
